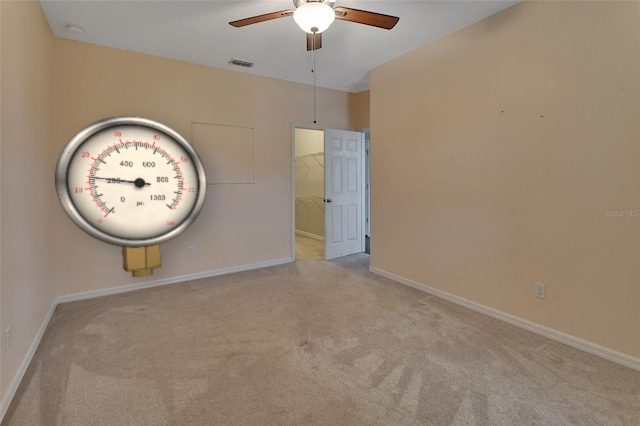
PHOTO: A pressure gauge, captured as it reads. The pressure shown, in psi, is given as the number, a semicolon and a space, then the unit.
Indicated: 200; psi
